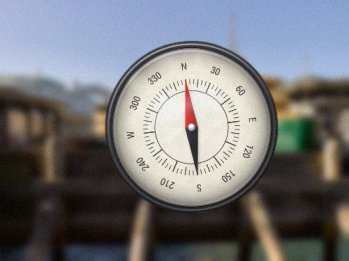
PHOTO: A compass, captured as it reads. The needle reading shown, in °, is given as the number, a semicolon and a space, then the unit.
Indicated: 0; °
